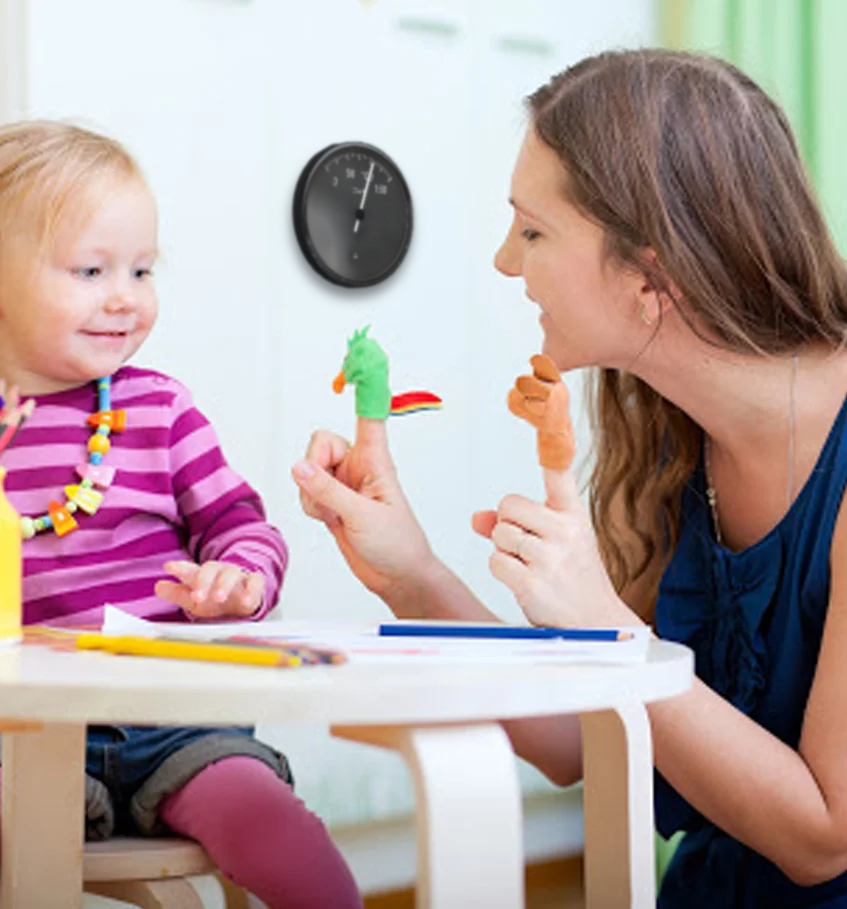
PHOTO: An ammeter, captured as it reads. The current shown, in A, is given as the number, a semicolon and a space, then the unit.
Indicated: 100; A
